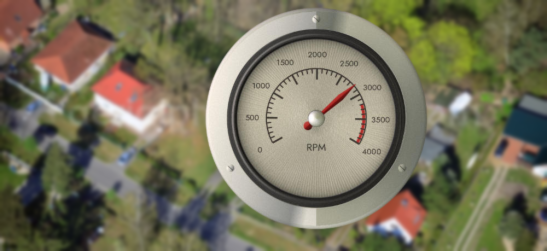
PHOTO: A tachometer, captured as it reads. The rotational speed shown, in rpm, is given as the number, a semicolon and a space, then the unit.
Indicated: 2800; rpm
